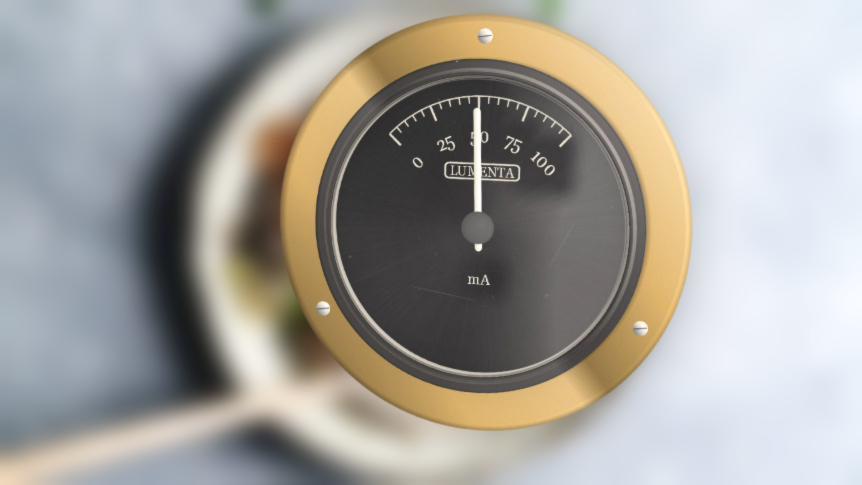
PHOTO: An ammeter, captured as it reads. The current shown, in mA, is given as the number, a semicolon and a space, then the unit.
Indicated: 50; mA
